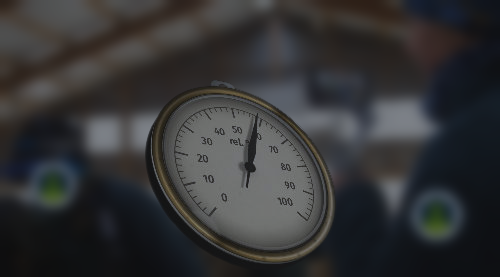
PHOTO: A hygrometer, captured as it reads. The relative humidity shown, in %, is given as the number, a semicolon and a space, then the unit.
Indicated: 58; %
